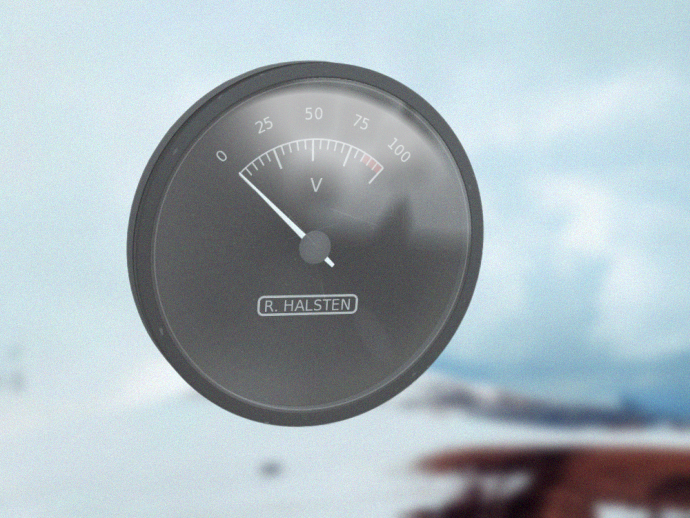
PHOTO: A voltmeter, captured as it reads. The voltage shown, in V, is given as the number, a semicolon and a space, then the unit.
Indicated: 0; V
